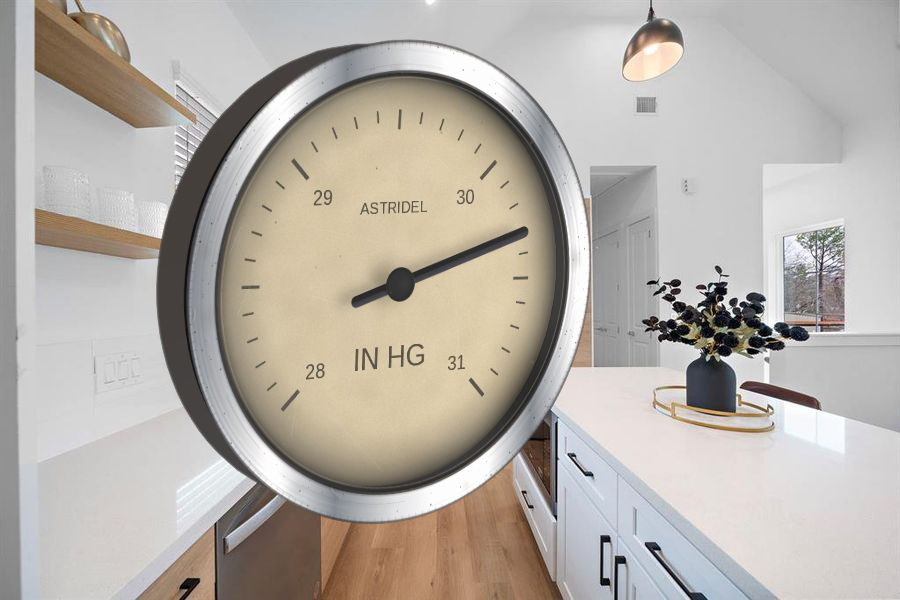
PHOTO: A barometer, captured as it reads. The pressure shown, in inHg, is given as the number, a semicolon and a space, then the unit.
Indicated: 30.3; inHg
